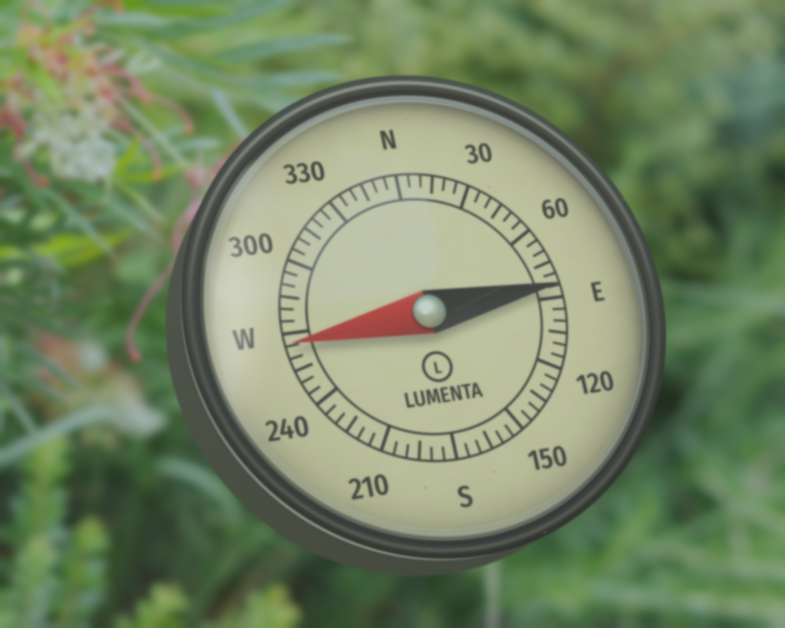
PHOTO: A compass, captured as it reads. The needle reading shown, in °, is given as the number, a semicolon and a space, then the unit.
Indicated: 265; °
